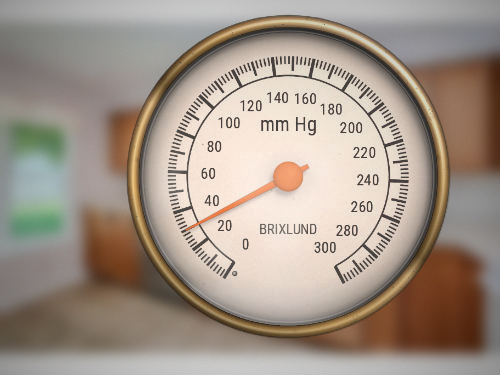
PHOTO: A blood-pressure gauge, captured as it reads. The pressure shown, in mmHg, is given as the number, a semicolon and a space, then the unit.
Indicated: 30; mmHg
